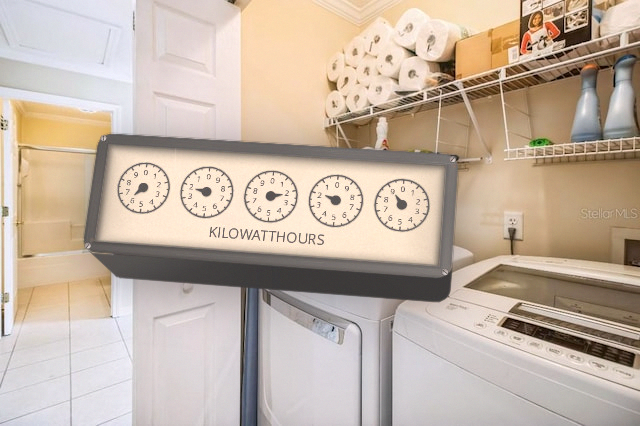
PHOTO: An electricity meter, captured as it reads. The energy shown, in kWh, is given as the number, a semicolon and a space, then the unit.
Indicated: 62219; kWh
